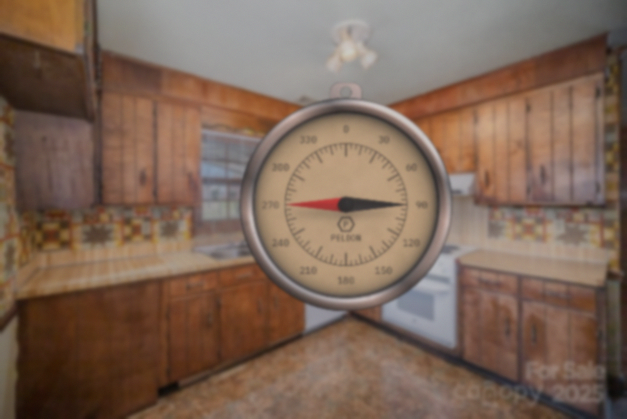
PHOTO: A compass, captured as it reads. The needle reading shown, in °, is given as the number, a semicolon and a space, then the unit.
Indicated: 270; °
